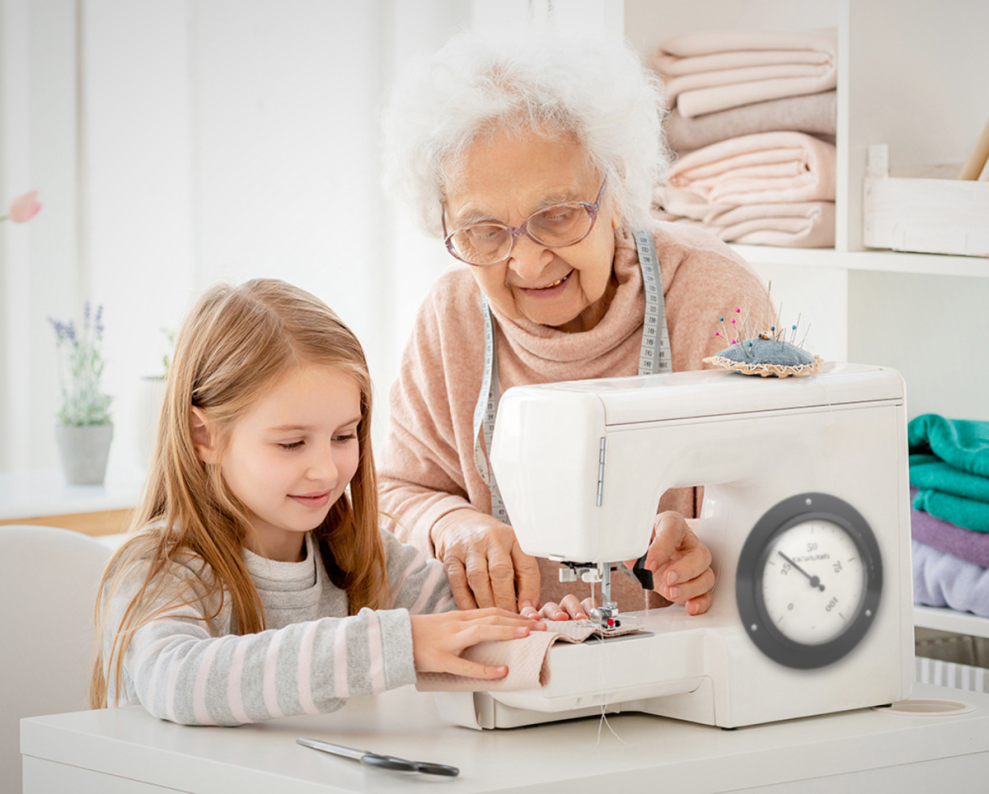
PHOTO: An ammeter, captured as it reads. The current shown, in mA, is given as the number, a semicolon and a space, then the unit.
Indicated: 30; mA
